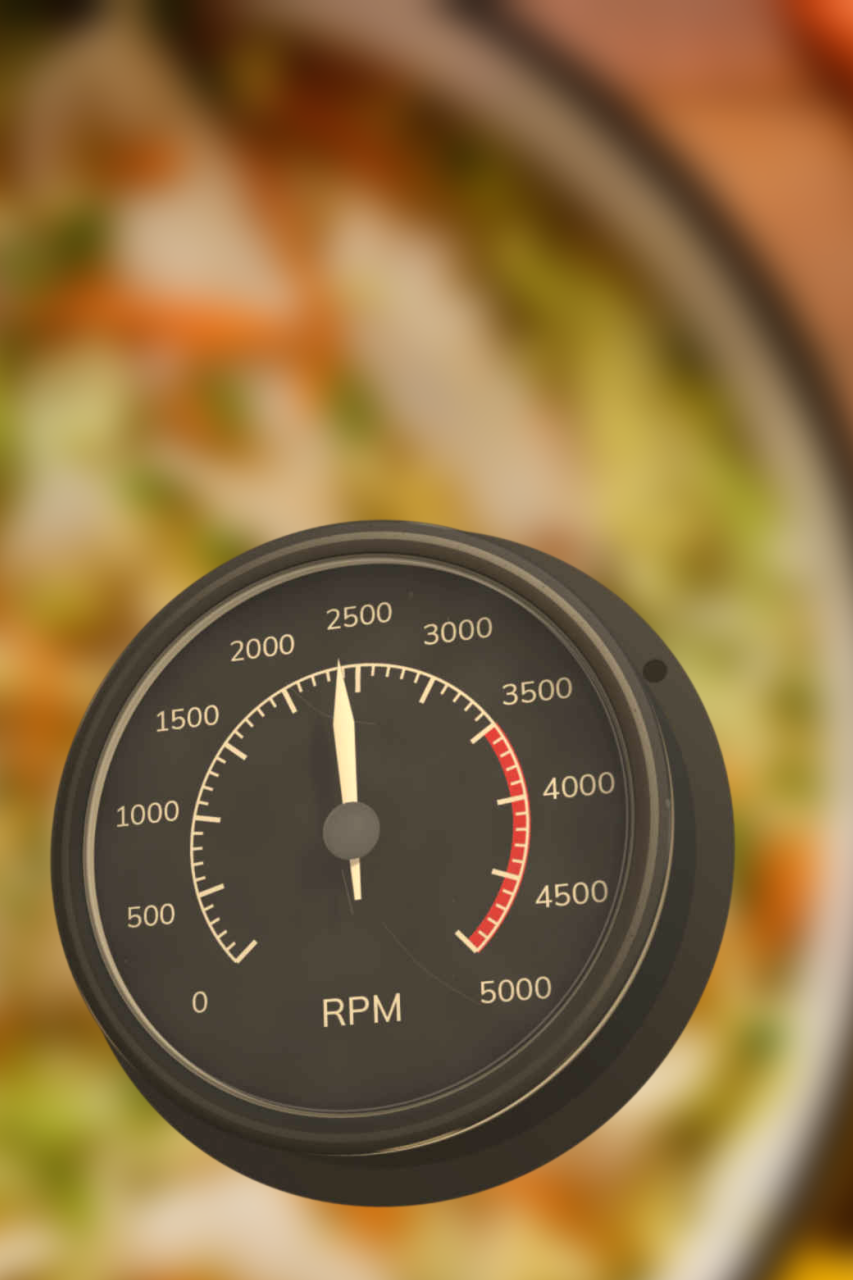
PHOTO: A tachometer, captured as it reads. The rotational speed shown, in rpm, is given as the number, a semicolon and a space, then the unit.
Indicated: 2400; rpm
